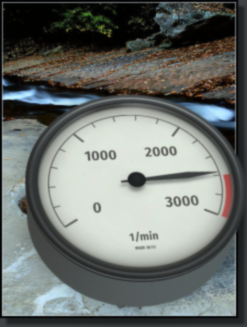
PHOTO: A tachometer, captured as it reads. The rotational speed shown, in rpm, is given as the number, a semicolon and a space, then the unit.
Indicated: 2600; rpm
